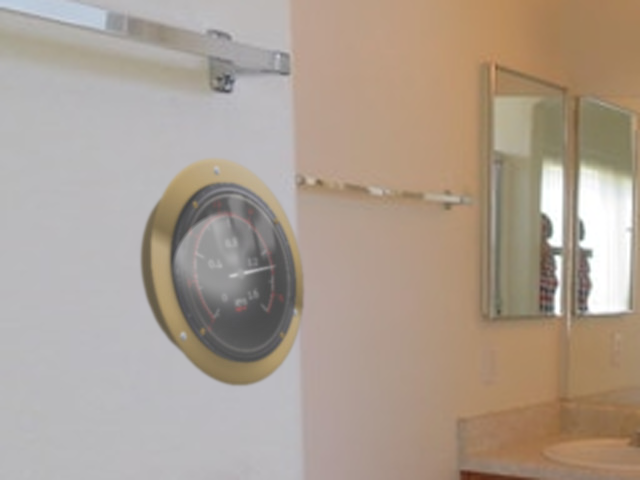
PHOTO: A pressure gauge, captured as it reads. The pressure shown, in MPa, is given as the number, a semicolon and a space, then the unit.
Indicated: 1.3; MPa
